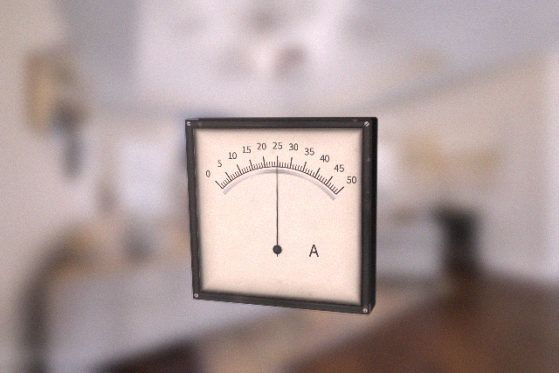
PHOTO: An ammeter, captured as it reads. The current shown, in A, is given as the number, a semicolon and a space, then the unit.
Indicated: 25; A
